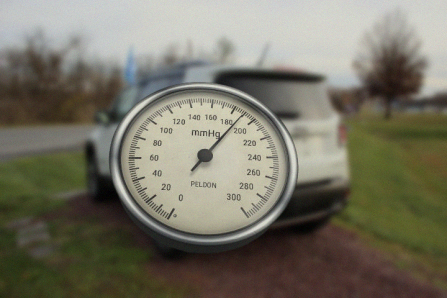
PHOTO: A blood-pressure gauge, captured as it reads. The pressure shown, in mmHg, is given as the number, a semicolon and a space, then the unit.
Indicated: 190; mmHg
